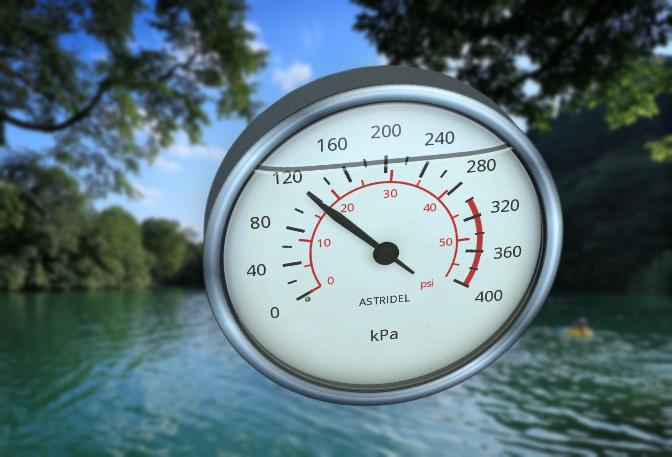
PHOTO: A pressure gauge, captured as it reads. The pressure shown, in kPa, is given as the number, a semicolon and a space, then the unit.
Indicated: 120; kPa
